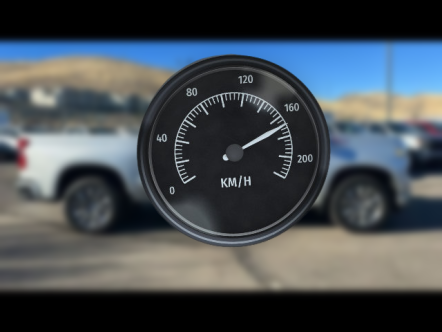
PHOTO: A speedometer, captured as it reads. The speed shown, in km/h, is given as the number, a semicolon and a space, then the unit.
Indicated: 168; km/h
